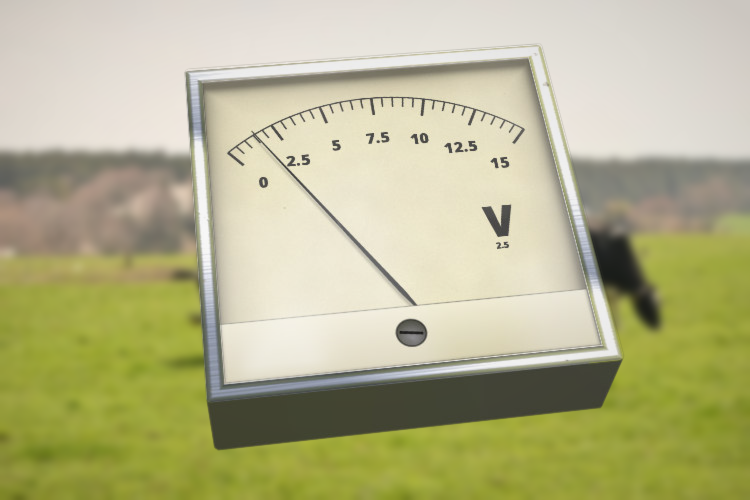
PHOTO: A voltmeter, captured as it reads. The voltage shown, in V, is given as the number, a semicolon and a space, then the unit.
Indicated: 1.5; V
